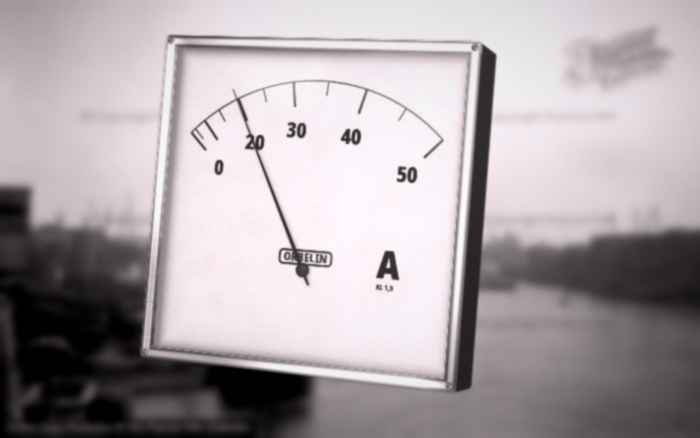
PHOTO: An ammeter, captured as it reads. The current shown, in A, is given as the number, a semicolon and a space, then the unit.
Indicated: 20; A
